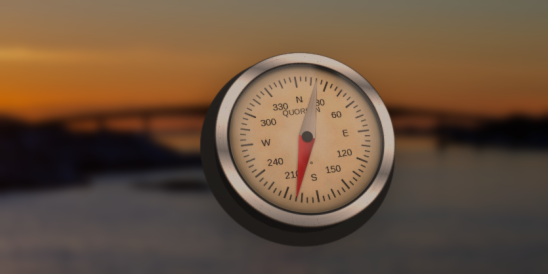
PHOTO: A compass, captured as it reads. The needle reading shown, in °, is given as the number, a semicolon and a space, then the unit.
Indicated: 200; °
